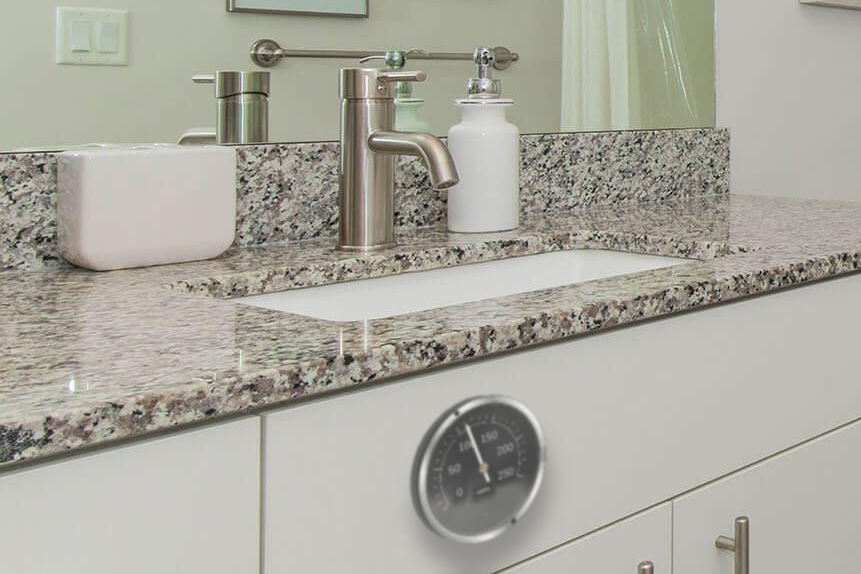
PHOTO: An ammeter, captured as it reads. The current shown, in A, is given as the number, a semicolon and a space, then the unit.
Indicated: 110; A
